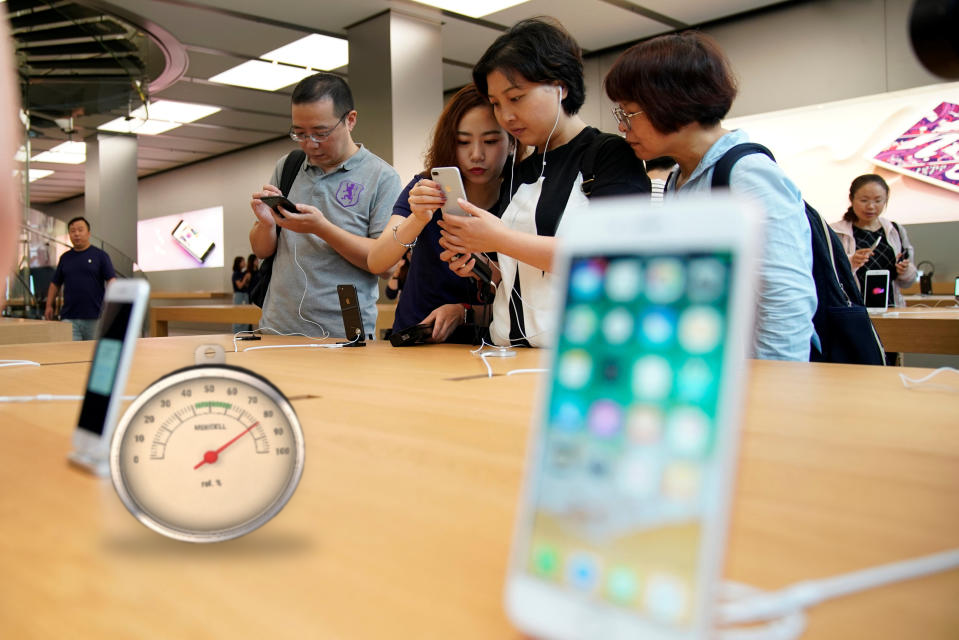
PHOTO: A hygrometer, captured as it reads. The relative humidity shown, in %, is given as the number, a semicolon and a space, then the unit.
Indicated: 80; %
